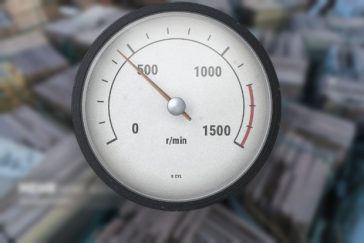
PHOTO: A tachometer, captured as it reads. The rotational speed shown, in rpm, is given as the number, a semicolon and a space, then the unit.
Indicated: 450; rpm
